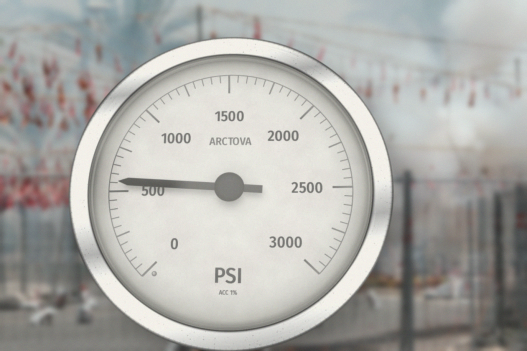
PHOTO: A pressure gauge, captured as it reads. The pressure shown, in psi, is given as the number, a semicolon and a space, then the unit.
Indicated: 550; psi
